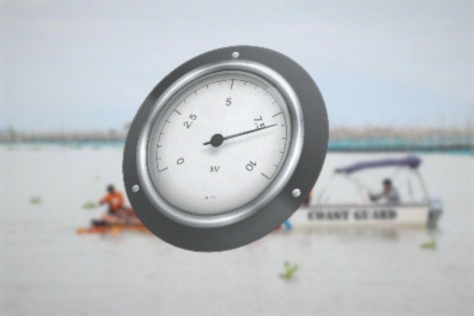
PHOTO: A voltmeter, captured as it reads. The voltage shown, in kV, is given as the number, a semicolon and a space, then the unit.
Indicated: 8; kV
